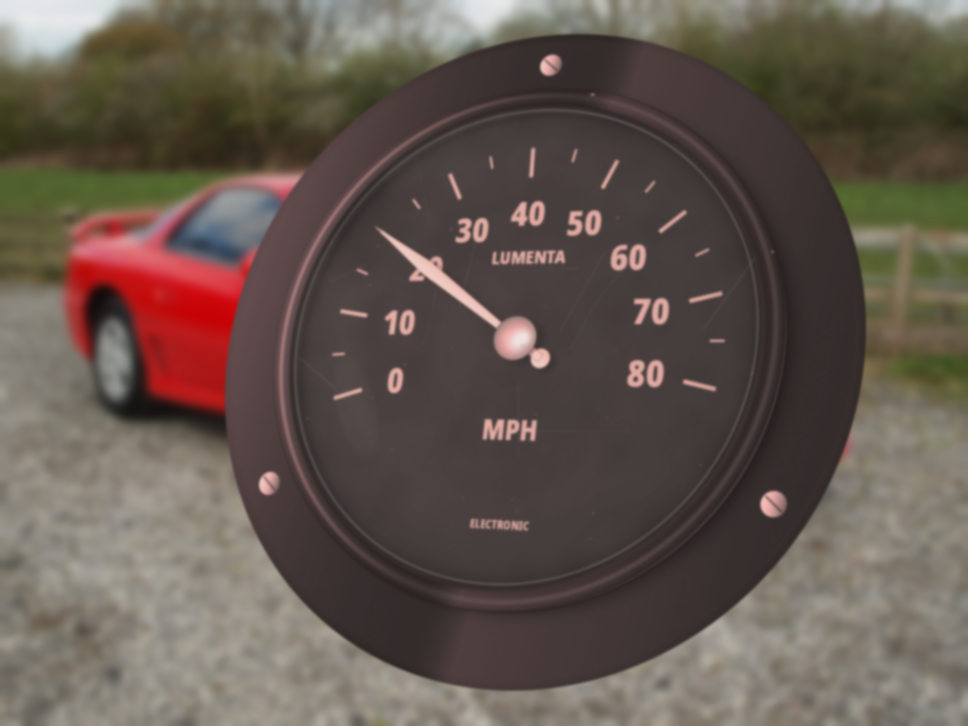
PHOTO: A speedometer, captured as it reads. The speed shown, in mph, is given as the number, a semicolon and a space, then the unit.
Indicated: 20; mph
